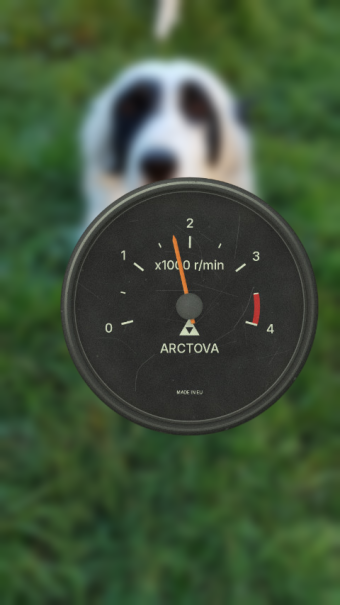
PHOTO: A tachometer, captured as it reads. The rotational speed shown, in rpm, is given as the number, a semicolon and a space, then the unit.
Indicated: 1750; rpm
